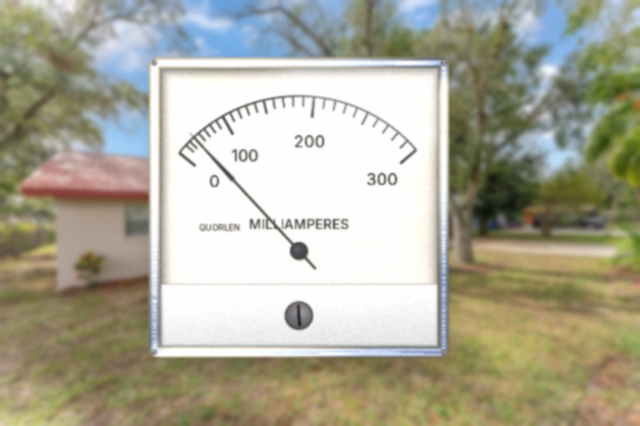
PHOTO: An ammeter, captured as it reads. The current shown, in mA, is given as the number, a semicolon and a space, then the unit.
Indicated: 50; mA
